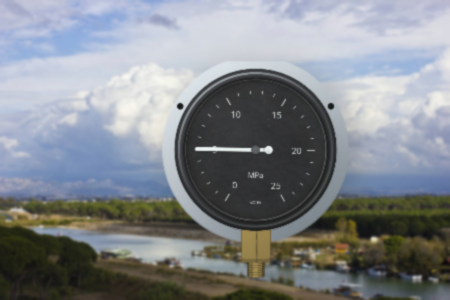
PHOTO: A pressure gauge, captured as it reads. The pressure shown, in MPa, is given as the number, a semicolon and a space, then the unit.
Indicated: 5; MPa
